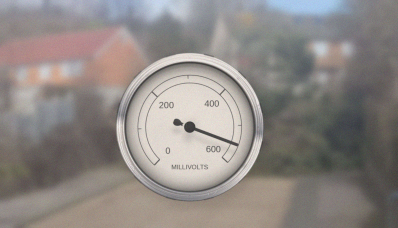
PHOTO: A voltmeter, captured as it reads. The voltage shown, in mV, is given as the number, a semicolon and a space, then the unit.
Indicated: 550; mV
